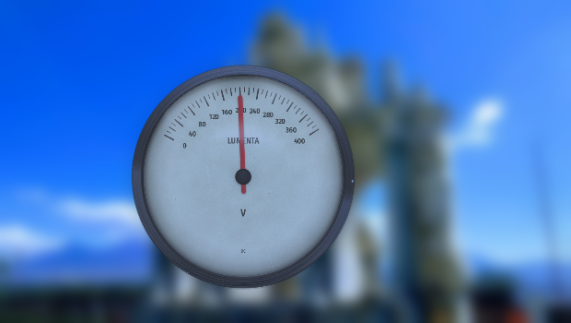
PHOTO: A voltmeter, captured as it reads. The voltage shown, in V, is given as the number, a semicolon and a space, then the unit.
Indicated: 200; V
